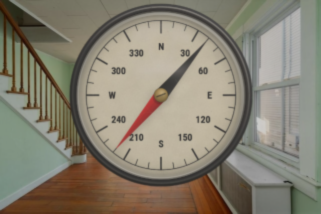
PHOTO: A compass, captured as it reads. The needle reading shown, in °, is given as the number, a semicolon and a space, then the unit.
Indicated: 220; °
